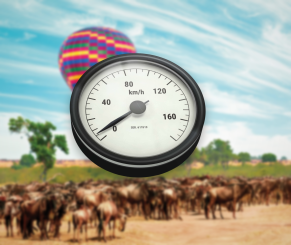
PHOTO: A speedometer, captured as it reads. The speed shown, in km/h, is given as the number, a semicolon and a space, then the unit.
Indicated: 5; km/h
